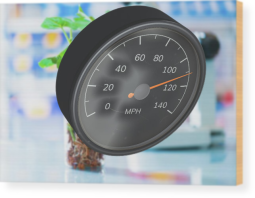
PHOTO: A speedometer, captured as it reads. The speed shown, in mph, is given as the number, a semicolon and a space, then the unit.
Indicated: 110; mph
